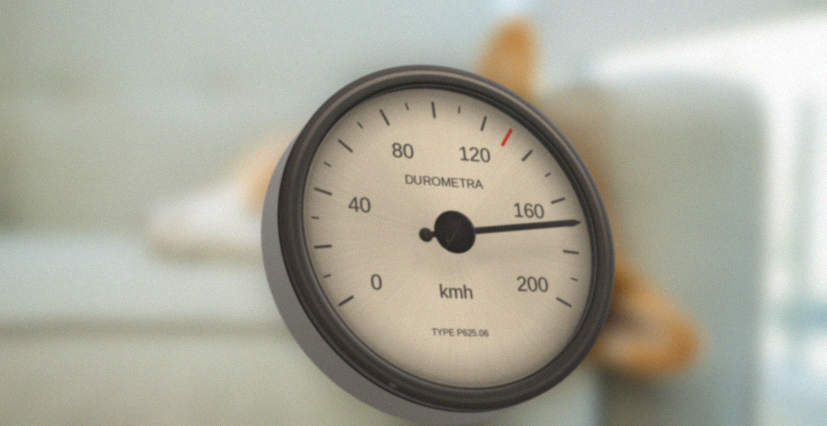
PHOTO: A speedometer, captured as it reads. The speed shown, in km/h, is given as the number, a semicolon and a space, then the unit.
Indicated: 170; km/h
